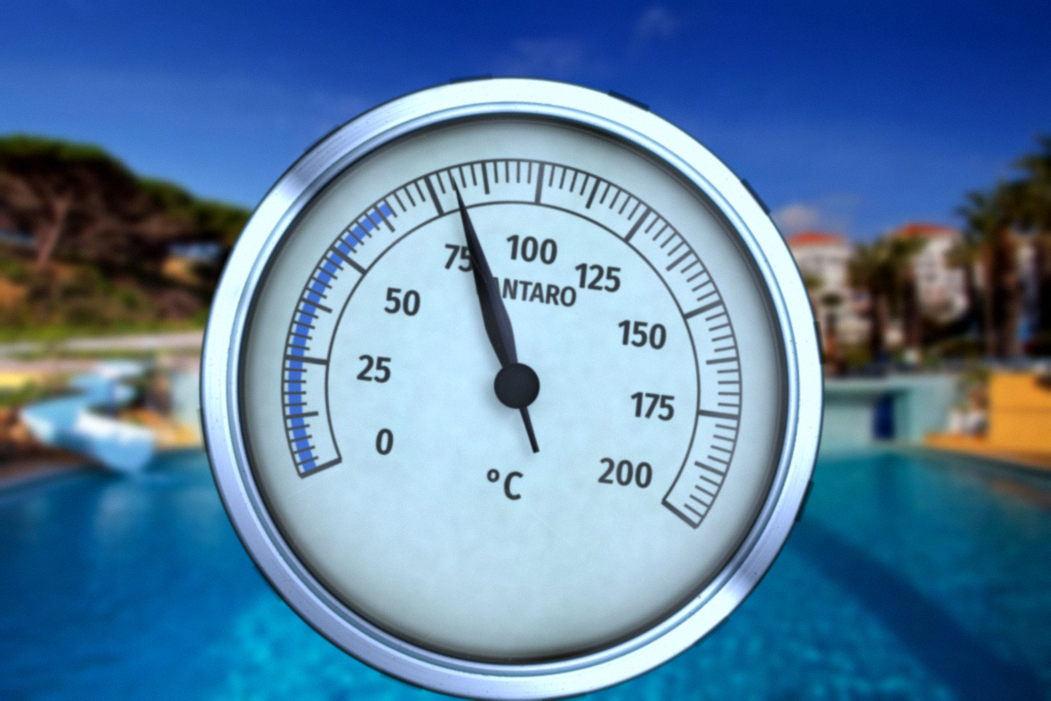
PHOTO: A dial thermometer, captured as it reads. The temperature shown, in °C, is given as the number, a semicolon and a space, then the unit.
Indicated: 80; °C
